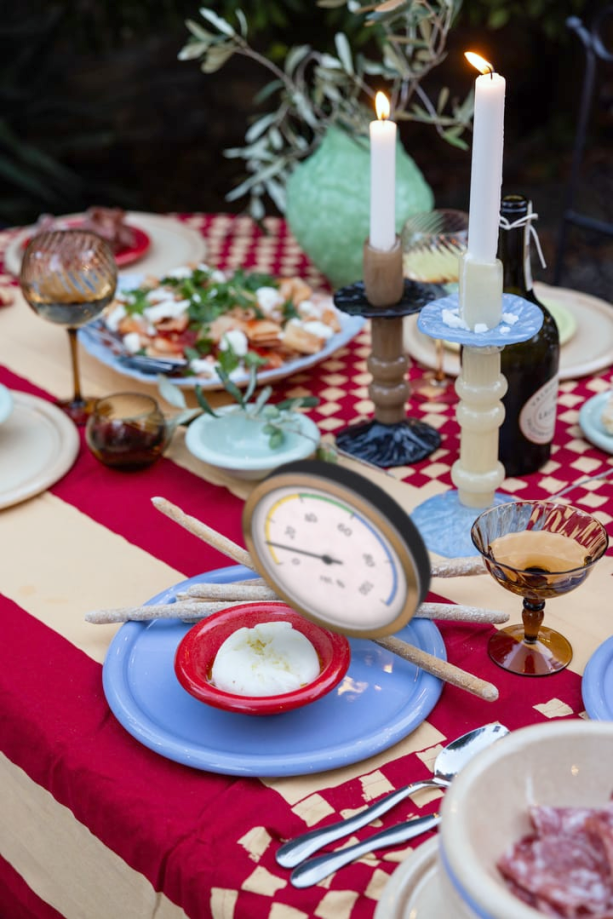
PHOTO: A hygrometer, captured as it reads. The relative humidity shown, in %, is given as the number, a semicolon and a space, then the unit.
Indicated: 10; %
